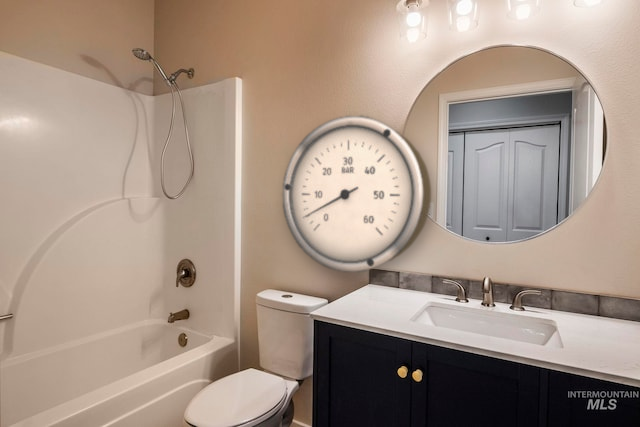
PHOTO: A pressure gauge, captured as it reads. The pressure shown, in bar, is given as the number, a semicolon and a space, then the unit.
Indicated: 4; bar
